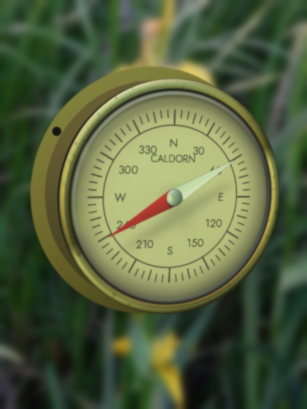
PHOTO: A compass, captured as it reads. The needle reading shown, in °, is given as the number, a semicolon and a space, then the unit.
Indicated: 240; °
